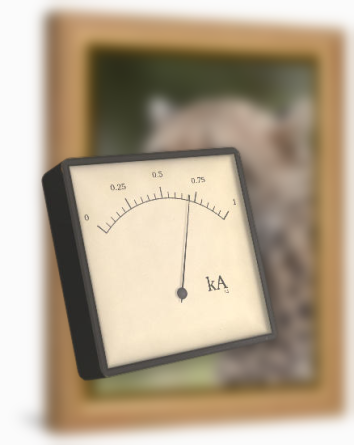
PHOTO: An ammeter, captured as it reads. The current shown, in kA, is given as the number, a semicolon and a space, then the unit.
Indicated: 0.7; kA
